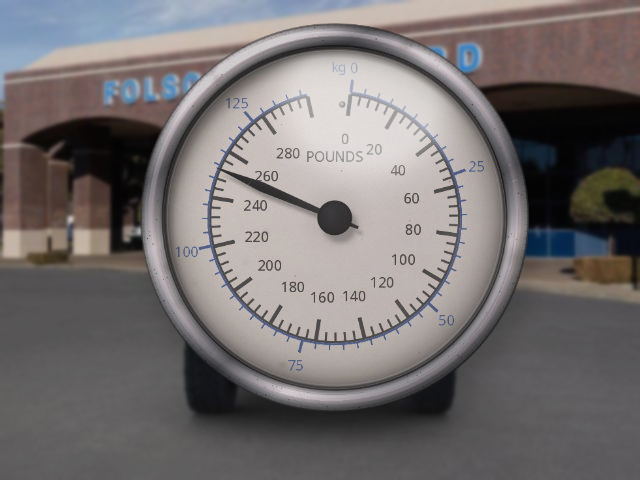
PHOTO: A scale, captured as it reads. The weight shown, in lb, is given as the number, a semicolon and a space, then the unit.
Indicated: 252; lb
